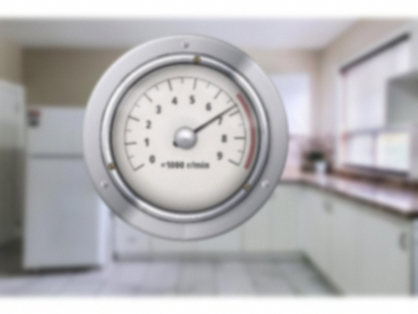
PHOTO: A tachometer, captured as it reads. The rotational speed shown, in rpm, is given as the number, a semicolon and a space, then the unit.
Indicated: 6750; rpm
